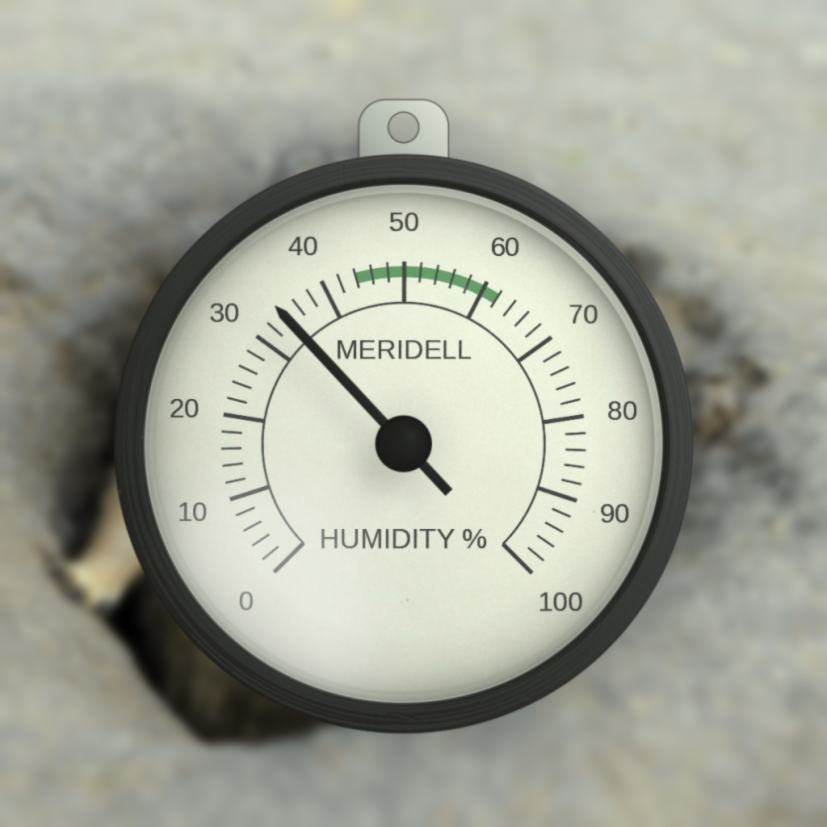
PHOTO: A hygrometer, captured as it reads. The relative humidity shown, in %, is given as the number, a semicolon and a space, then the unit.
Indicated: 34; %
